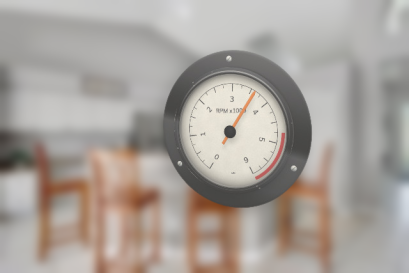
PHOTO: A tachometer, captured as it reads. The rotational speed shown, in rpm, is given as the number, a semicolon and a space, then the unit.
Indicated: 3625; rpm
